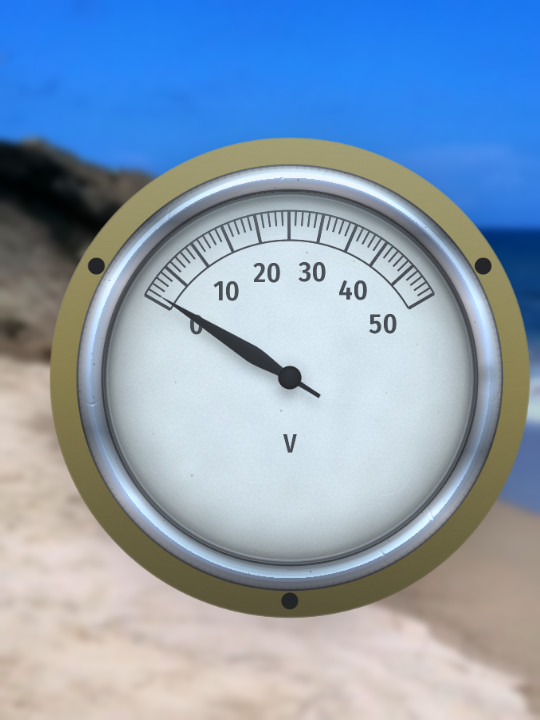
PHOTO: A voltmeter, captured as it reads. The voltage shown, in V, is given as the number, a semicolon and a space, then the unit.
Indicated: 1; V
